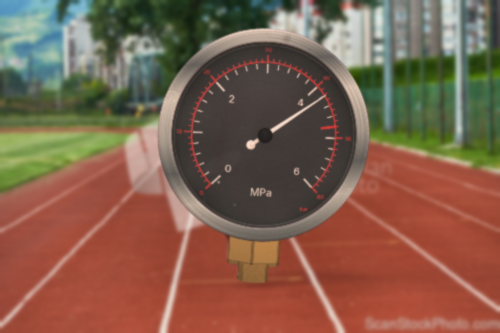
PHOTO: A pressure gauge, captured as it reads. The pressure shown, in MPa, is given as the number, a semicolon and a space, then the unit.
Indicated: 4.2; MPa
